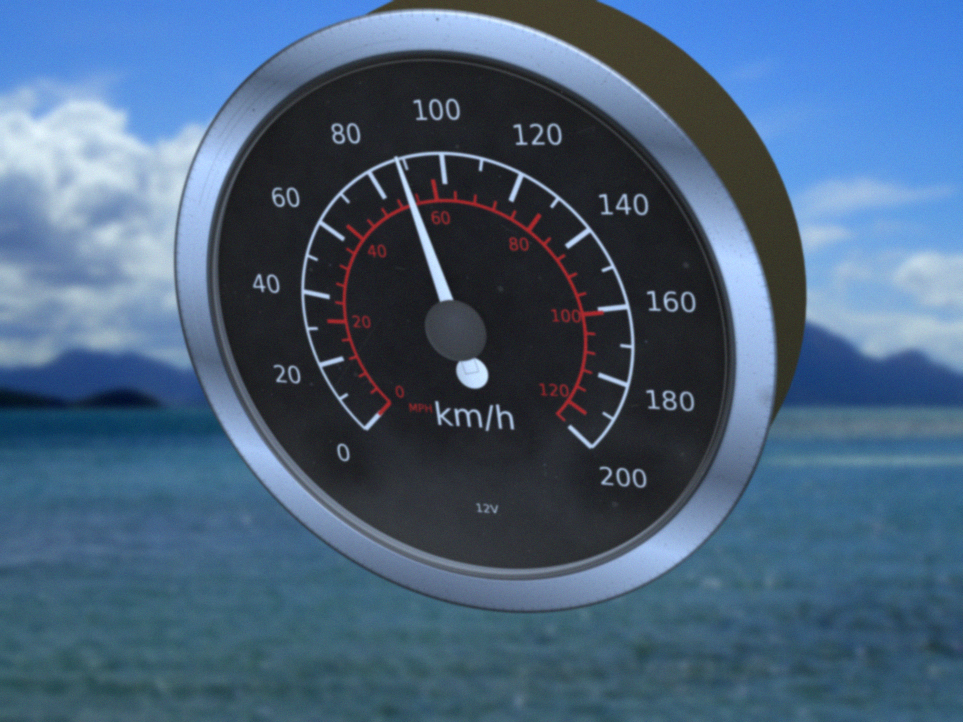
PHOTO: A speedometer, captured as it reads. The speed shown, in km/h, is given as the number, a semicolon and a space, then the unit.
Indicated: 90; km/h
